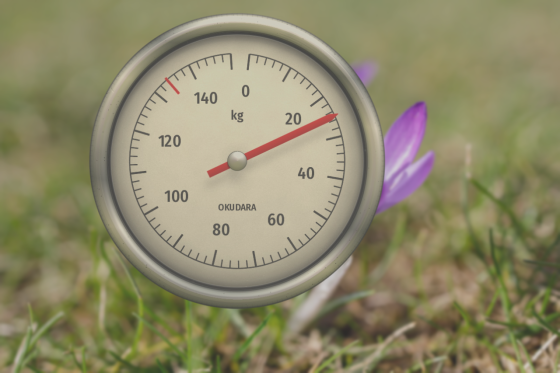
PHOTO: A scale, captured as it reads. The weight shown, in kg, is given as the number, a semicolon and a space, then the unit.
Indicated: 25; kg
